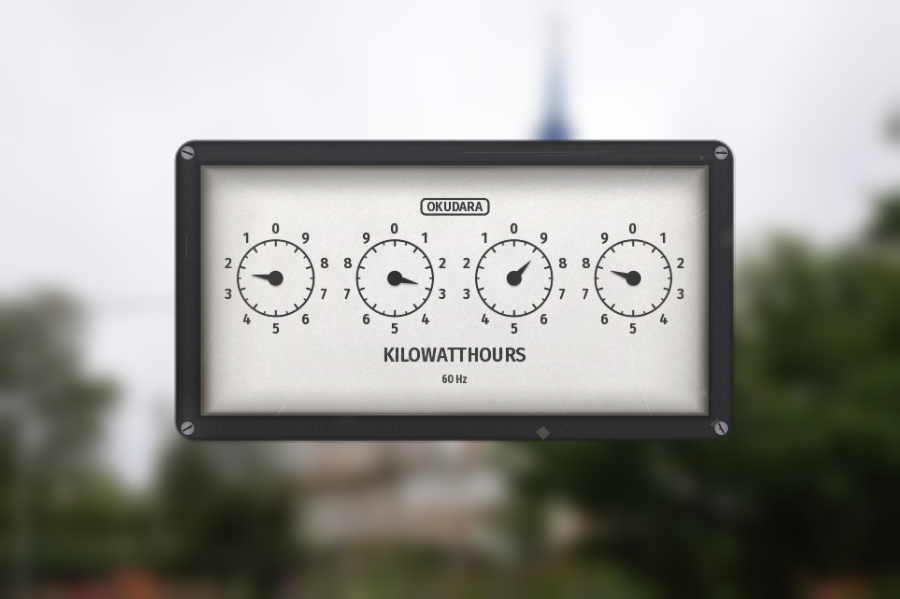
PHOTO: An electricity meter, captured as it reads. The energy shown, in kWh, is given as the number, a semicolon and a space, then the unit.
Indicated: 2288; kWh
